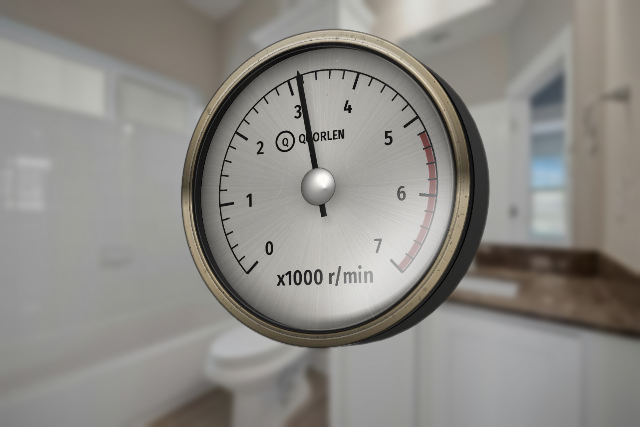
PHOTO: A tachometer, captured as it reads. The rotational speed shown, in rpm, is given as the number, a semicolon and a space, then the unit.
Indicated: 3200; rpm
